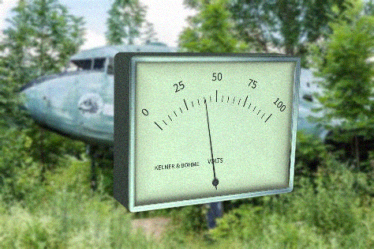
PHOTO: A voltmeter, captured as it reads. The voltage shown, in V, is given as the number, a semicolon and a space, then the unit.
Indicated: 40; V
